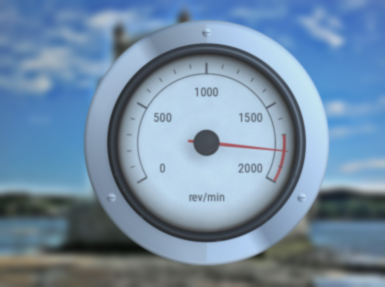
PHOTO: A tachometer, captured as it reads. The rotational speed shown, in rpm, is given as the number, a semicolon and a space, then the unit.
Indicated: 1800; rpm
